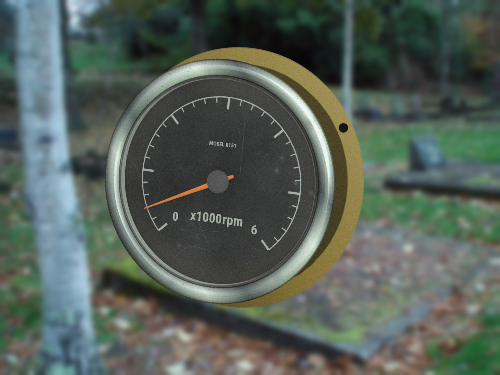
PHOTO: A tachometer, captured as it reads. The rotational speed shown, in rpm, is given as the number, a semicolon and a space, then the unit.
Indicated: 400; rpm
